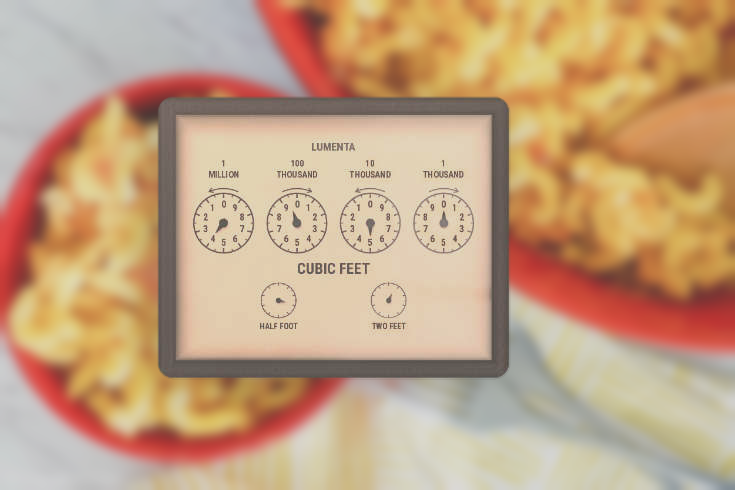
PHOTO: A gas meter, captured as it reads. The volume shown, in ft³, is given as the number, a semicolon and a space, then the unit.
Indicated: 395000; ft³
